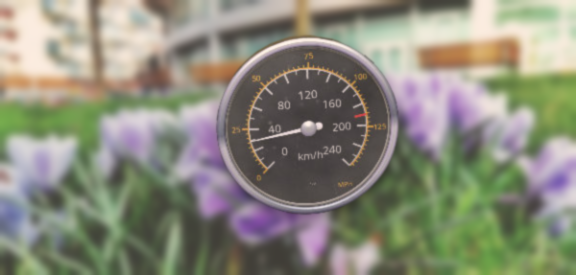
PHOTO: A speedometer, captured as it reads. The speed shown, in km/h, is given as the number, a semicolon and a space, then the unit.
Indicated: 30; km/h
